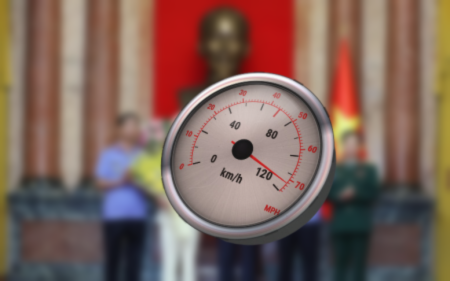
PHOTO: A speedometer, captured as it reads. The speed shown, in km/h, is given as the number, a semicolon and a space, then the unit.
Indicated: 115; km/h
